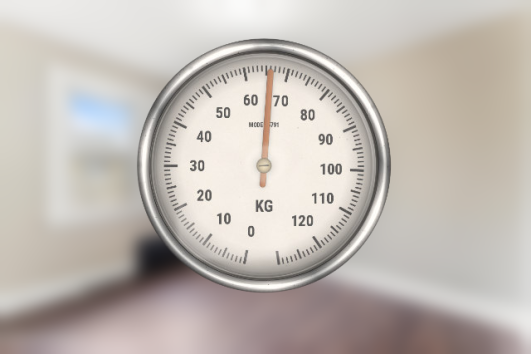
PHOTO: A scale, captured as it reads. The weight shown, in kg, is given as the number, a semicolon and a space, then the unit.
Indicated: 66; kg
